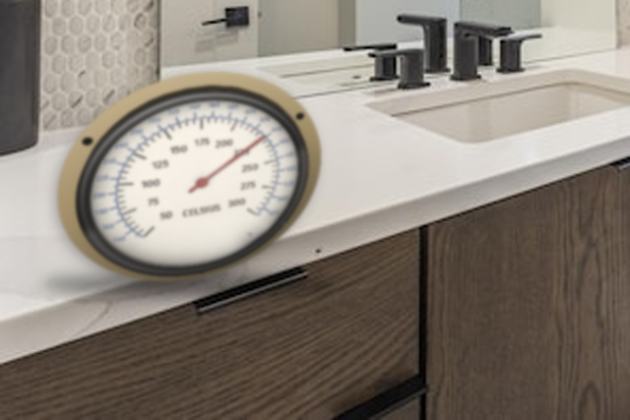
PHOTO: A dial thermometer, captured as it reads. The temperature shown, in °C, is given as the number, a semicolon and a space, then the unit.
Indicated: 225; °C
